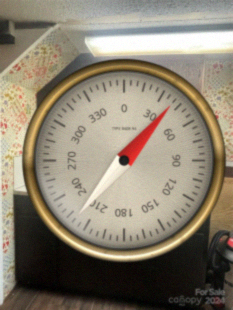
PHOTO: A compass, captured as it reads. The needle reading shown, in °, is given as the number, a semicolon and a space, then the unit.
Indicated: 40; °
